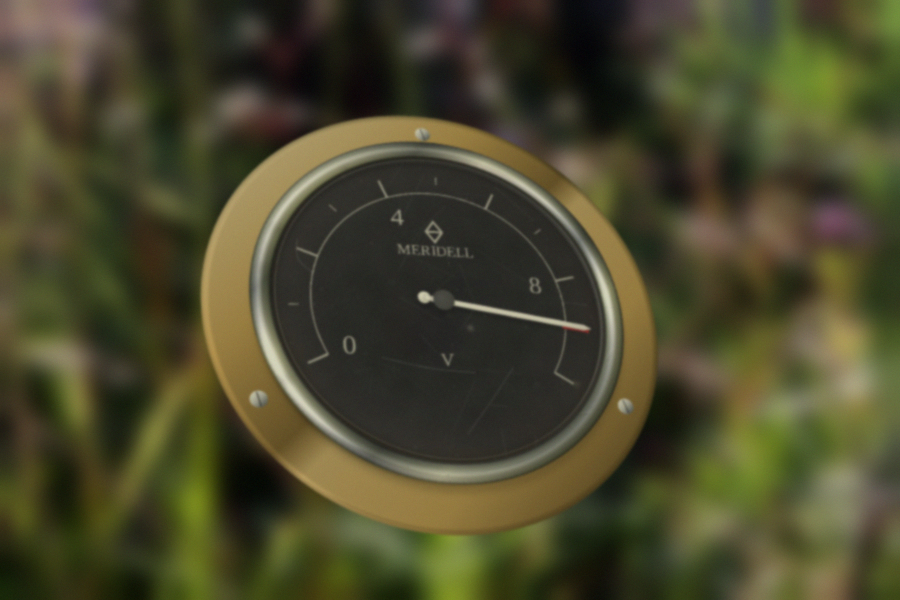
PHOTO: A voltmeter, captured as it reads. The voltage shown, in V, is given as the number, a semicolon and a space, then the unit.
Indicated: 9; V
